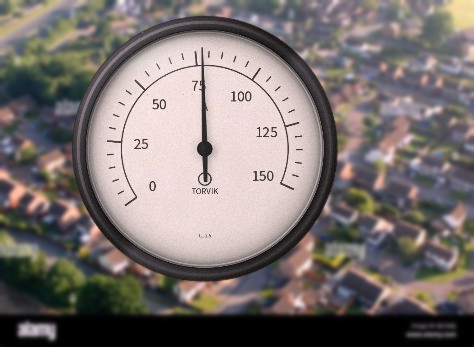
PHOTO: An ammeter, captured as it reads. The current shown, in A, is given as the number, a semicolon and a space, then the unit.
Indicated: 77.5; A
